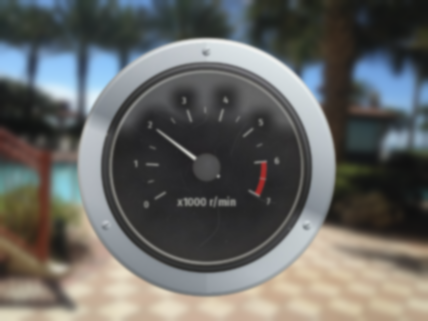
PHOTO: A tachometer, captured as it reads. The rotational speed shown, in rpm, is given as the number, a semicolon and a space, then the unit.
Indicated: 2000; rpm
